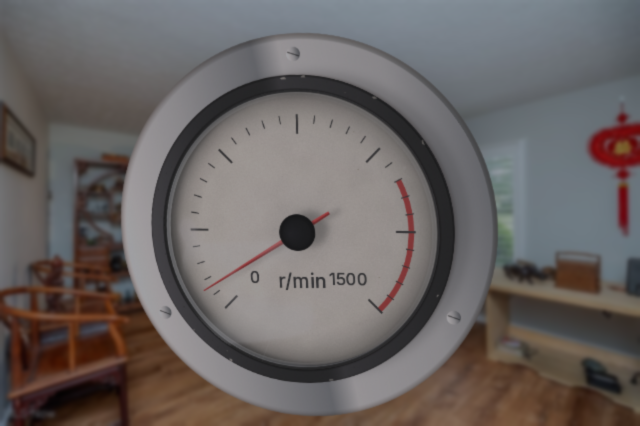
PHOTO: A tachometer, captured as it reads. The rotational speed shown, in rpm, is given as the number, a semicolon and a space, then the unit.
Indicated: 75; rpm
